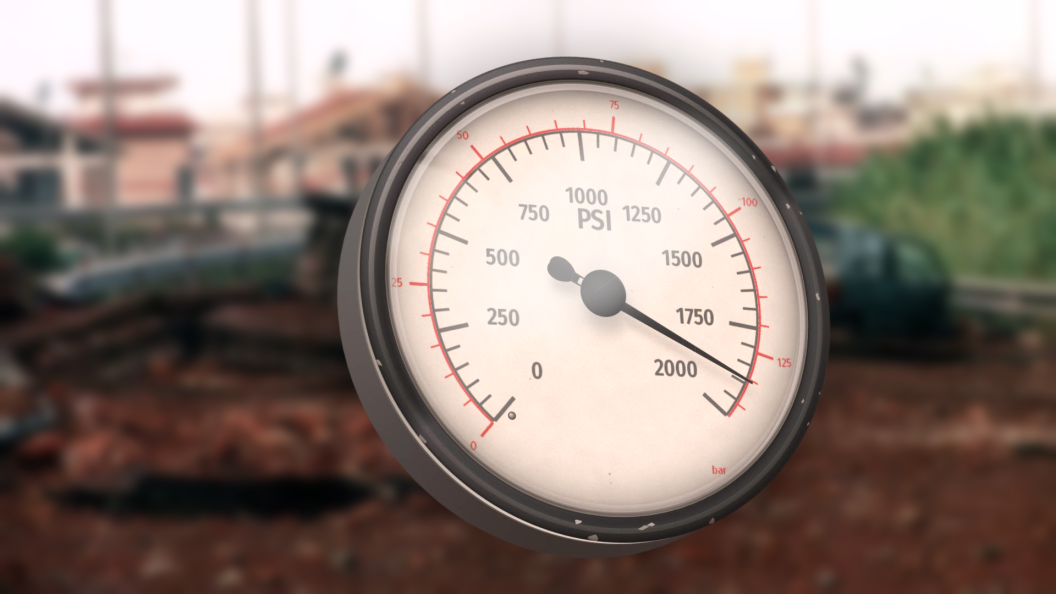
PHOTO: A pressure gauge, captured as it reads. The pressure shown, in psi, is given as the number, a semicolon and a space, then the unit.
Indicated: 1900; psi
